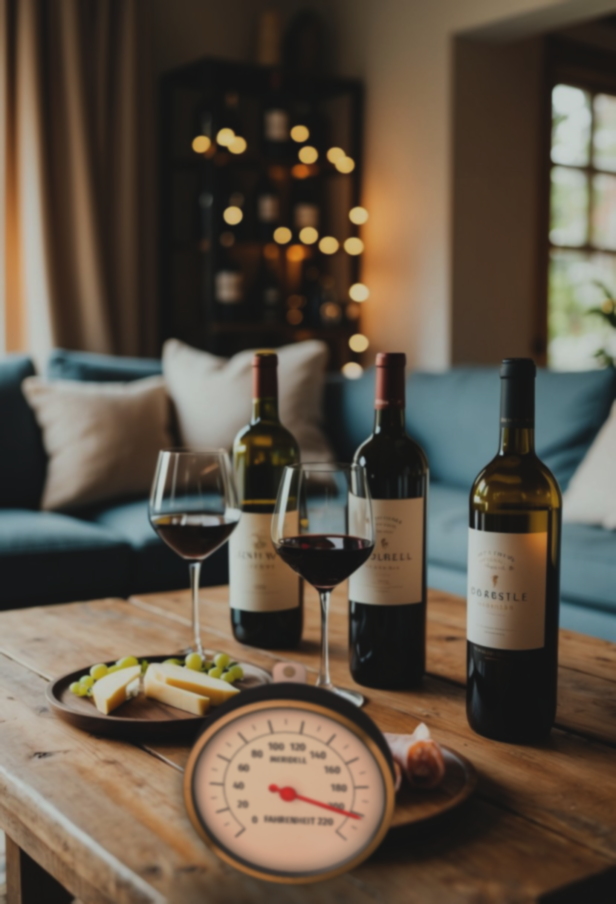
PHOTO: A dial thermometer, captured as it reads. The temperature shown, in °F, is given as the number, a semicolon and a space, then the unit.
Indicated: 200; °F
